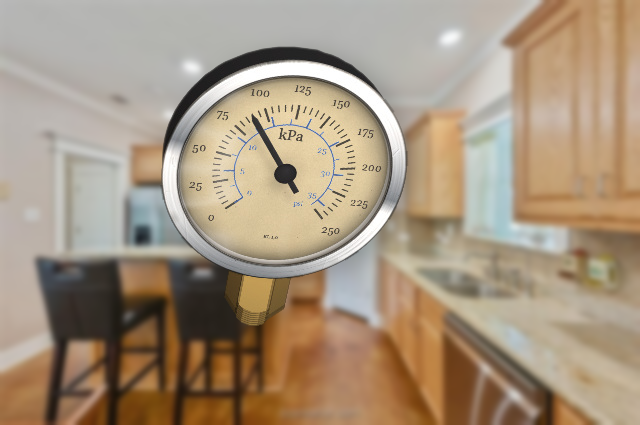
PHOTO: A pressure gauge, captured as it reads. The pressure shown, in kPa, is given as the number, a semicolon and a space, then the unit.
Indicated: 90; kPa
